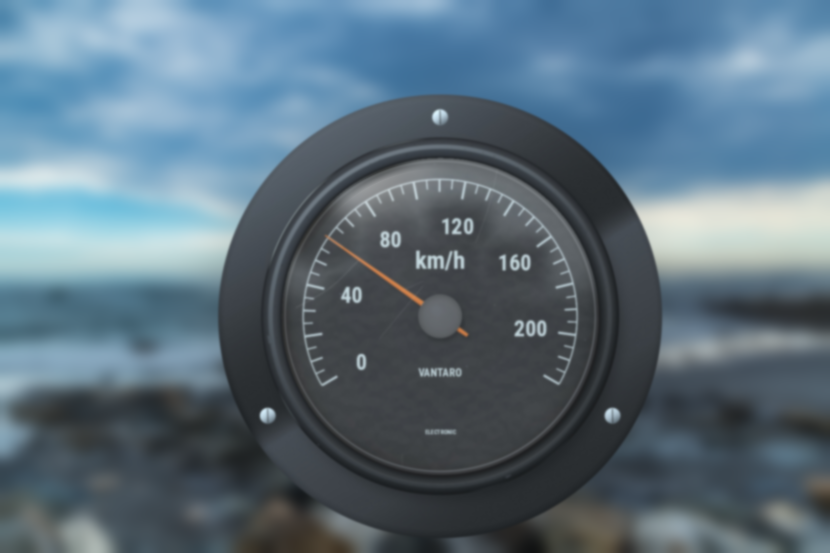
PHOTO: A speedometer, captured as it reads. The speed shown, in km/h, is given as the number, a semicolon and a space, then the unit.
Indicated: 60; km/h
